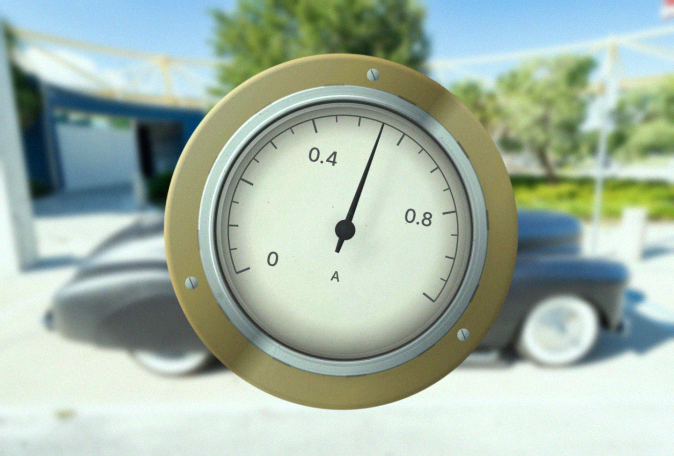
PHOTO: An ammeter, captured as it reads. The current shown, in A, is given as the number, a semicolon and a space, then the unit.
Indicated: 0.55; A
